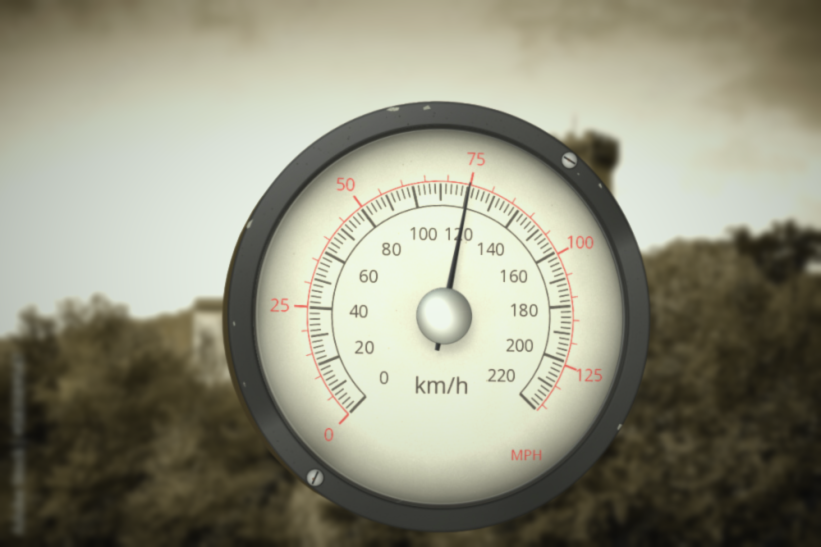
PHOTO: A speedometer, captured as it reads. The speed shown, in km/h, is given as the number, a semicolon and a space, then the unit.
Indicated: 120; km/h
